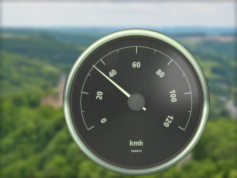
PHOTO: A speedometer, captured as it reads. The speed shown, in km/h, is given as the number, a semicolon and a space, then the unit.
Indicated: 35; km/h
